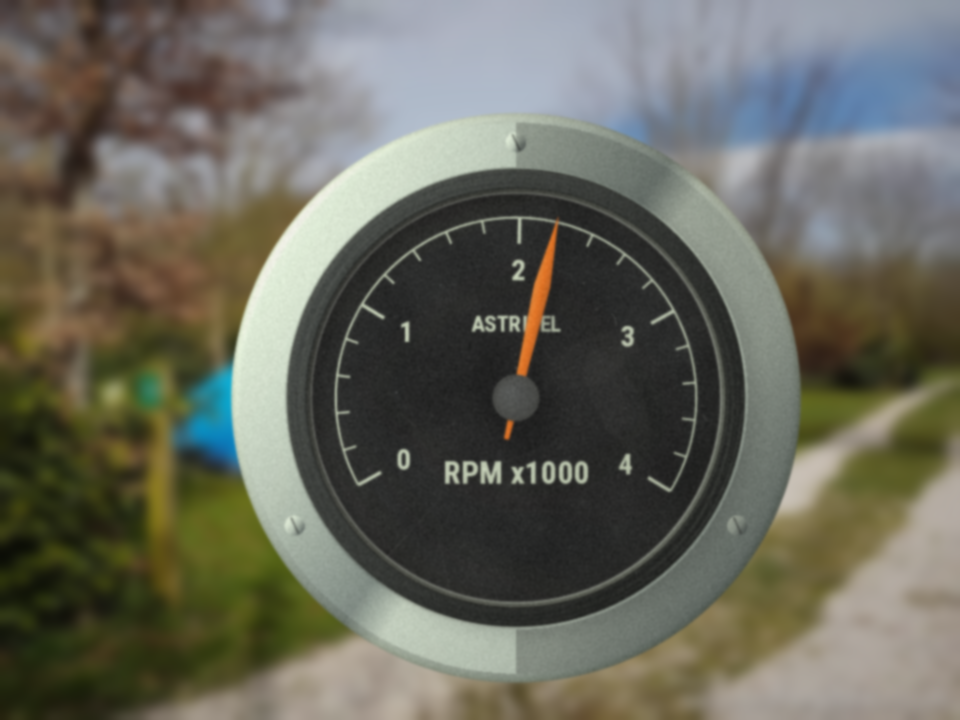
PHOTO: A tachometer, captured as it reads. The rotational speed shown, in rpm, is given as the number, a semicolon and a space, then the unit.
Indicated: 2200; rpm
